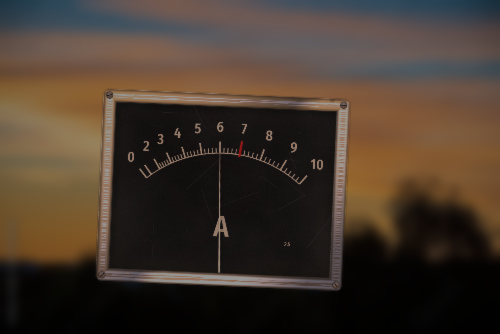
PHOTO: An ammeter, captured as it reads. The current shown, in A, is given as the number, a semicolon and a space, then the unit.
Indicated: 6; A
